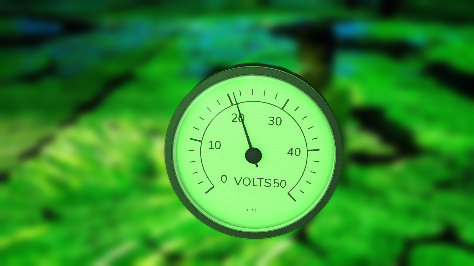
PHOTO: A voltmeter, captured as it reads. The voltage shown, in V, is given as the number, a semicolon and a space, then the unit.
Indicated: 21; V
